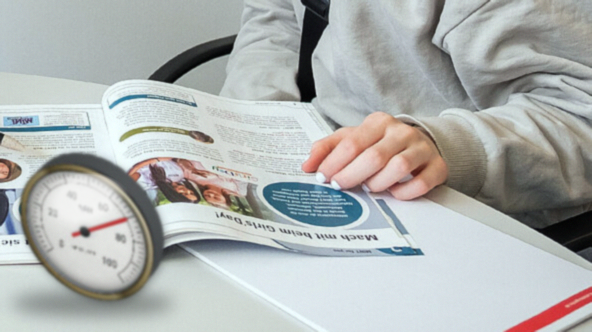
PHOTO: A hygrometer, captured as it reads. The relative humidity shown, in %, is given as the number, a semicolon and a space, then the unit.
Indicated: 70; %
